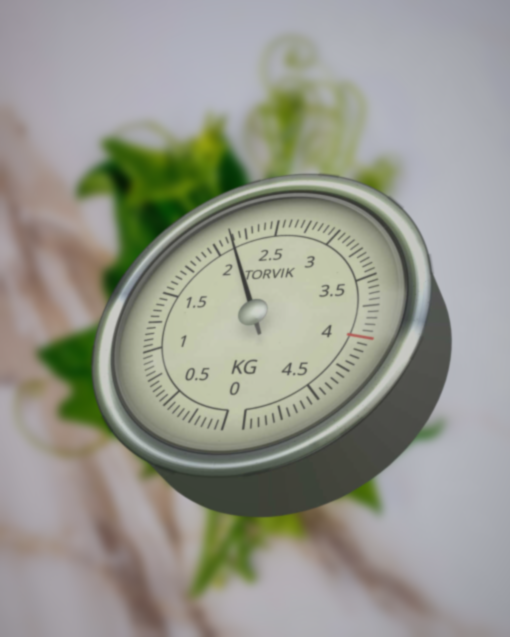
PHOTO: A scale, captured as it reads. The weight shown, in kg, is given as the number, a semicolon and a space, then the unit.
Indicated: 2.15; kg
